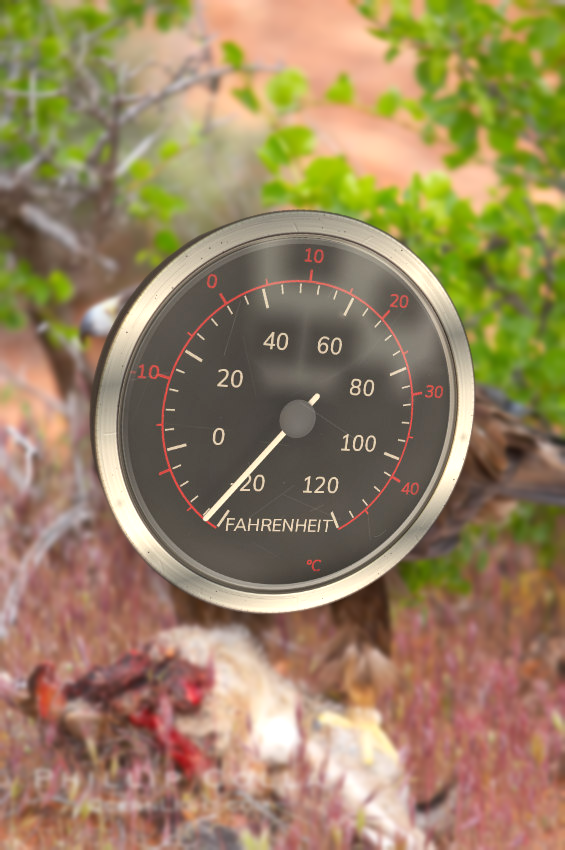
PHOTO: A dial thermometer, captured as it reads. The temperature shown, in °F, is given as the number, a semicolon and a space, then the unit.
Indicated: -16; °F
